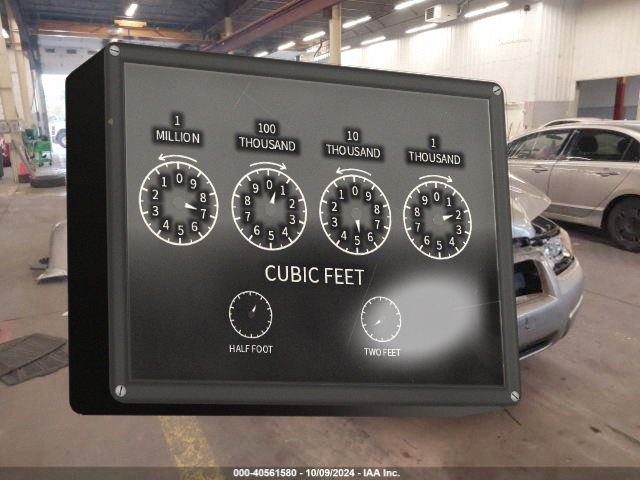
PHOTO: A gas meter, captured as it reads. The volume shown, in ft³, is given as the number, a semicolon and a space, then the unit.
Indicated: 705200; ft³
